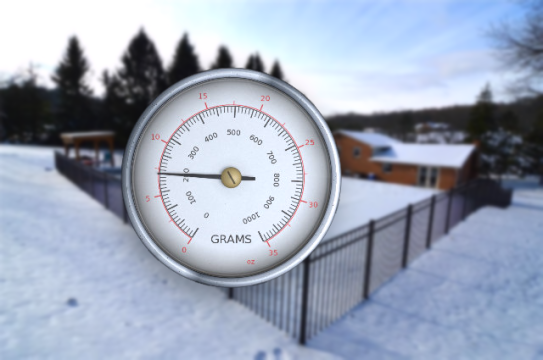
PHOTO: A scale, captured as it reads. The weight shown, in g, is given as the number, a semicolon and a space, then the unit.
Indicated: 200; g
